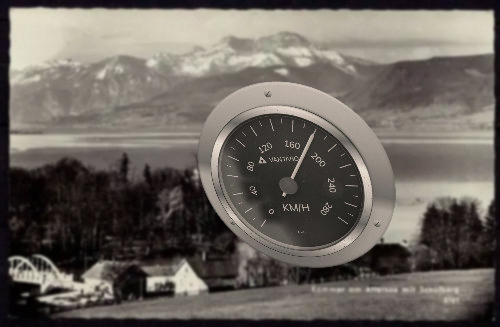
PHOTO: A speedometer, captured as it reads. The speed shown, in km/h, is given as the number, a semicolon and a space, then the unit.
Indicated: 180; km/h
